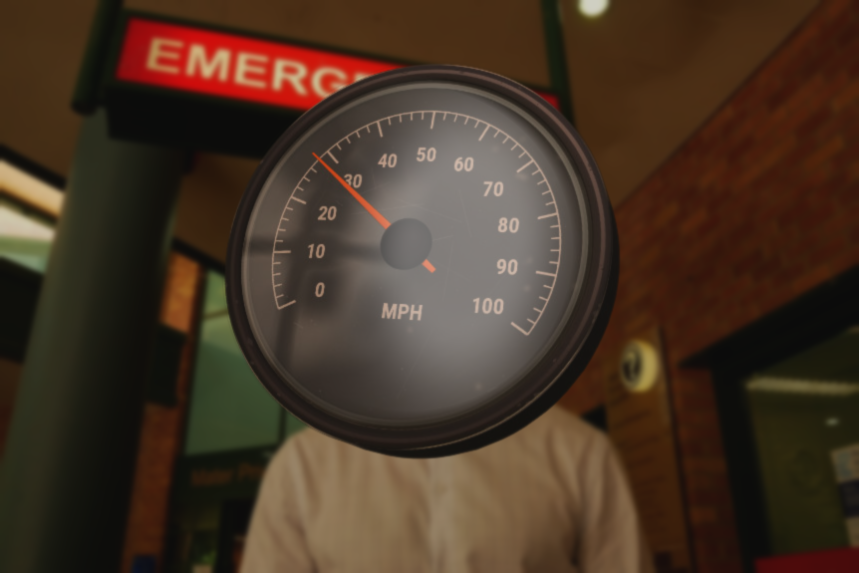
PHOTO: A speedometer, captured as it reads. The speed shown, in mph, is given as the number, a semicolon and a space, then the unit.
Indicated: 28; mph
